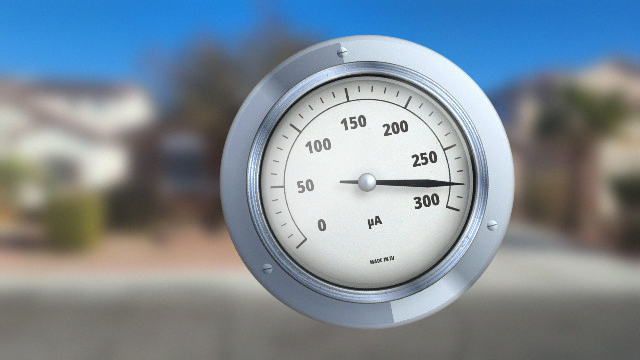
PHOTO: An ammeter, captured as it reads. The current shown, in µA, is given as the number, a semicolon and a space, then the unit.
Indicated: 280; µA
